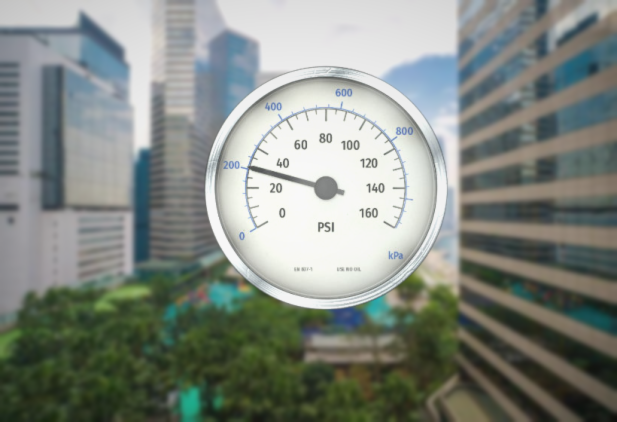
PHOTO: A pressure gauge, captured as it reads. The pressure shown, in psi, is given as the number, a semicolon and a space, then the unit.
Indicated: 30; psi
